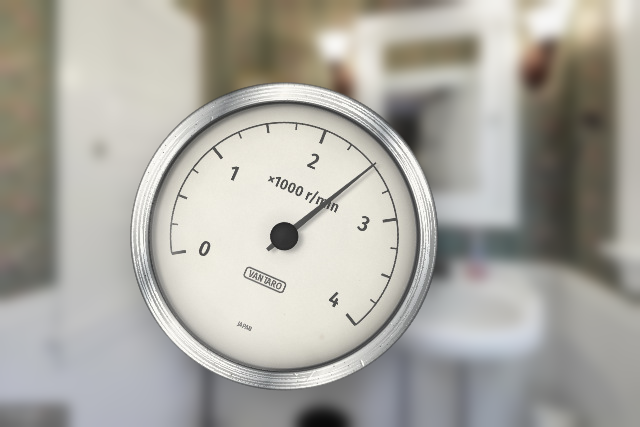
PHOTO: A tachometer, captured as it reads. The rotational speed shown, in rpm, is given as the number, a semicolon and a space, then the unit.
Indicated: 2500; rpm
